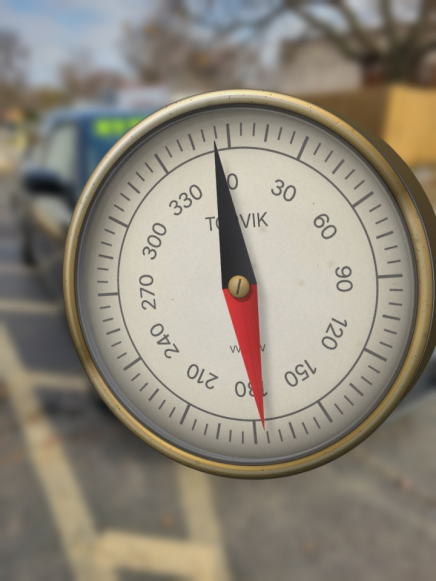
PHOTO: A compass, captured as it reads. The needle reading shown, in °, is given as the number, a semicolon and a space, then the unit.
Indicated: 175; °
